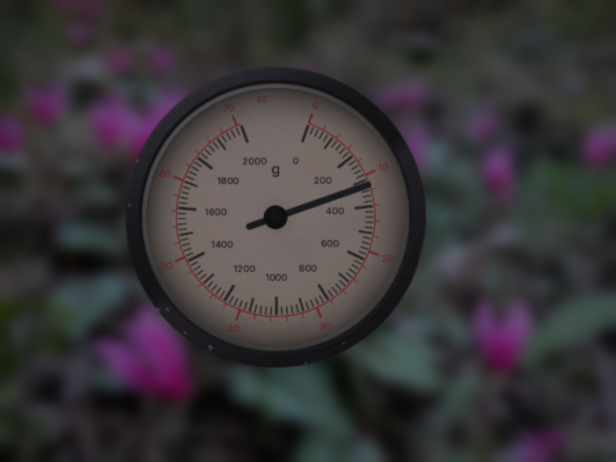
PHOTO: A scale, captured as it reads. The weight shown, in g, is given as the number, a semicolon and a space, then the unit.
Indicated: 320; g
